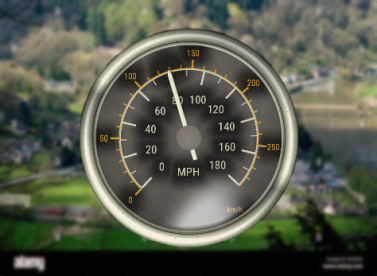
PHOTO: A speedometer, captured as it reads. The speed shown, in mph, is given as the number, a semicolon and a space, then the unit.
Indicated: 80; mph
